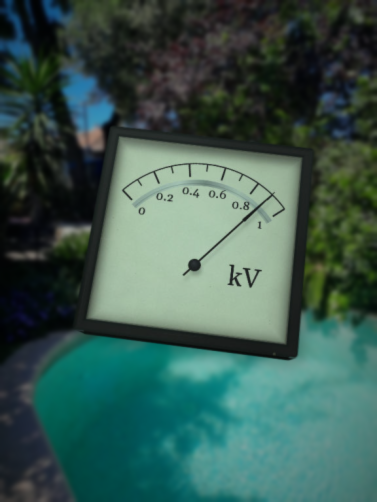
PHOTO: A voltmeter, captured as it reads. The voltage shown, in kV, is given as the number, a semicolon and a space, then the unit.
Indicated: 0.9; kV
